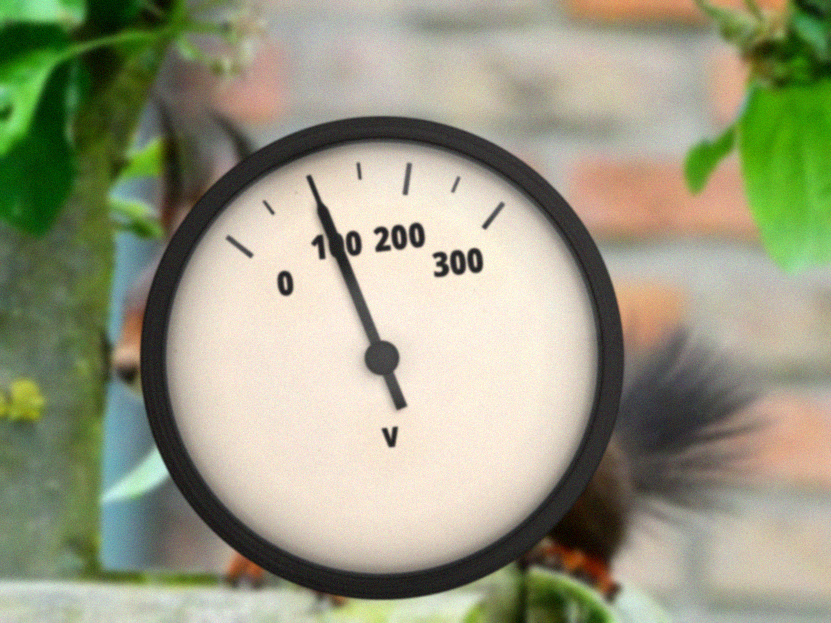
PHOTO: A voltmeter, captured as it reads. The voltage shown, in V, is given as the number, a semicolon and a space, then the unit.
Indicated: 100; V
